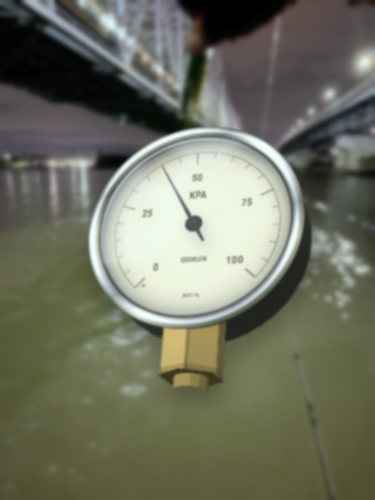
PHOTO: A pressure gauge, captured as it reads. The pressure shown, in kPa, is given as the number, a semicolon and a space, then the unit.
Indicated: 40; kPa
